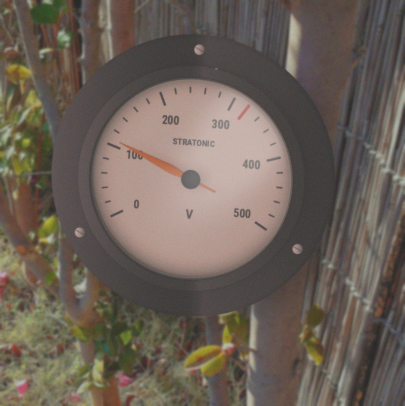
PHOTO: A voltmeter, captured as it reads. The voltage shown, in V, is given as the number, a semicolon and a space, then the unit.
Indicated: 110; V
